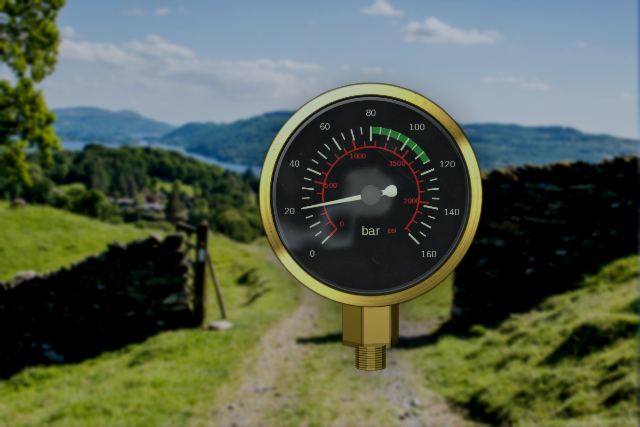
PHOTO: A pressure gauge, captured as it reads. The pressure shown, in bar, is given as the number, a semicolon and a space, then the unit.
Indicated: 20; bar
